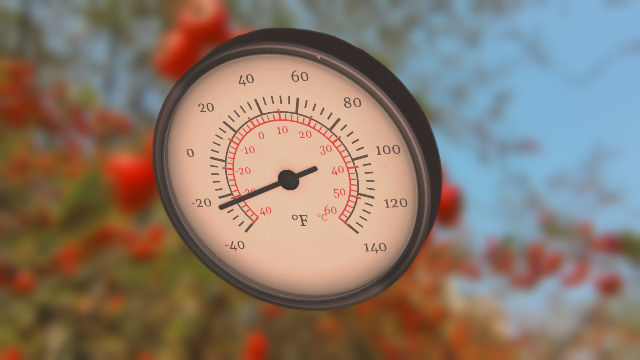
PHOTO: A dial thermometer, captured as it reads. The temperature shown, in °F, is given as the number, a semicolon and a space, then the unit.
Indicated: -24; °F
